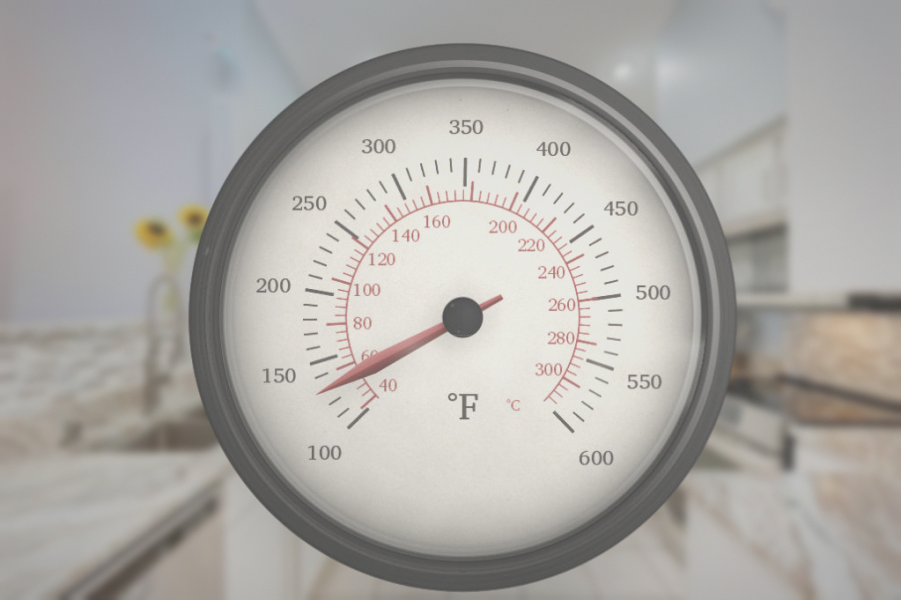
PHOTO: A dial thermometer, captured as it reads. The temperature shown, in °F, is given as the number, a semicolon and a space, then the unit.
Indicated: 130; °F
